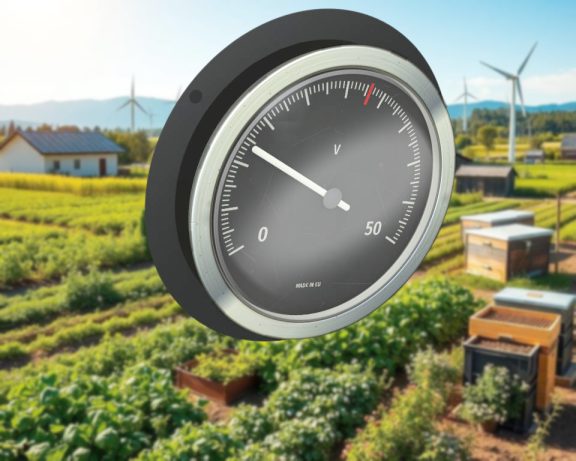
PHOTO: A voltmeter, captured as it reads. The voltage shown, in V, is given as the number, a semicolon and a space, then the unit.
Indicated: 12; V
